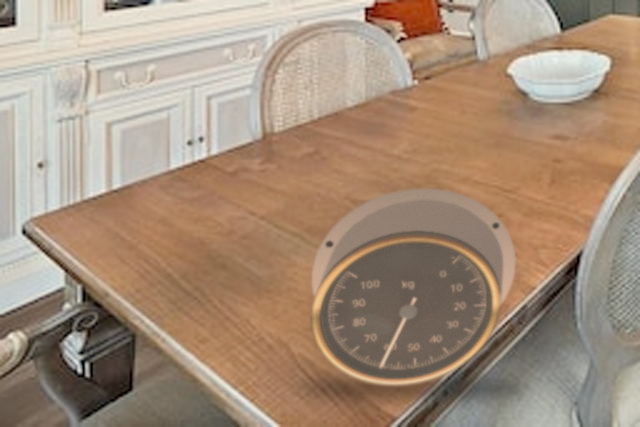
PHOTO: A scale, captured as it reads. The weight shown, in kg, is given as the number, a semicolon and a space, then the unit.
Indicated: 60; kg
